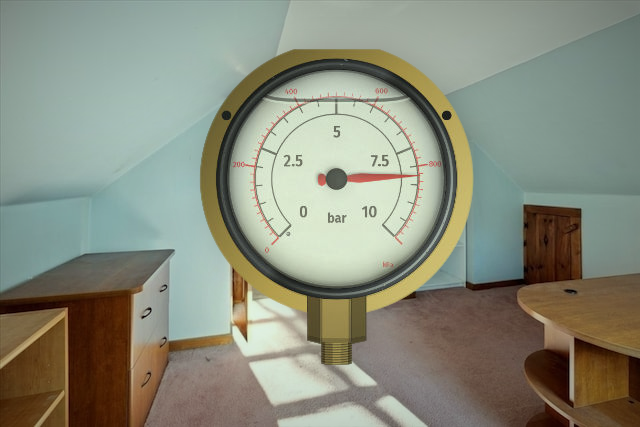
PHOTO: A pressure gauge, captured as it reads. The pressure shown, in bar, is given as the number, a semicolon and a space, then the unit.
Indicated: 8.25; bar
